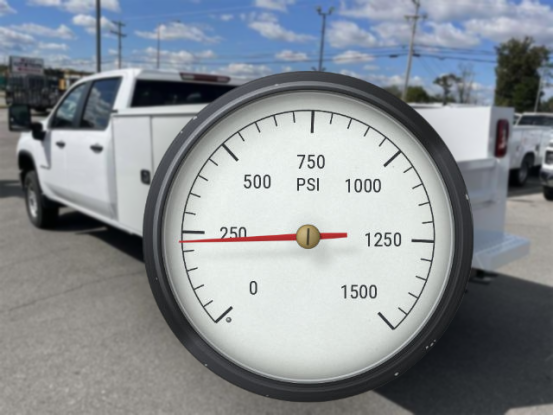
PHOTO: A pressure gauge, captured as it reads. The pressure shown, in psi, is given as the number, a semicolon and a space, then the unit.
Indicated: 225; psi
